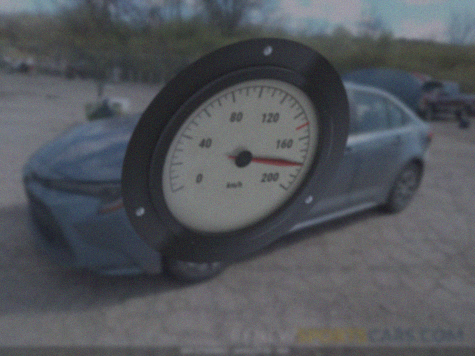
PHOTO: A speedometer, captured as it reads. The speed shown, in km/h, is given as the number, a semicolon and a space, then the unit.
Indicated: 180; km/h
